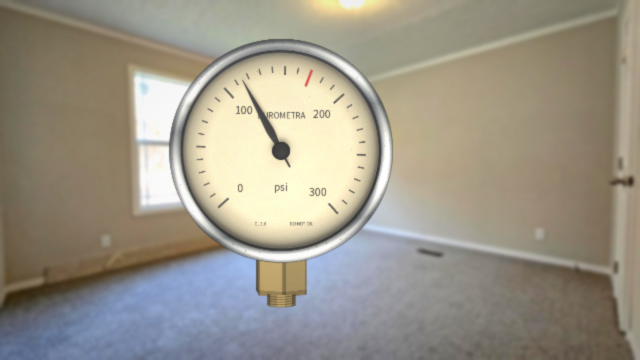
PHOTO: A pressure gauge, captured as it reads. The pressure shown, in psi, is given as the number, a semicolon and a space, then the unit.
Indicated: 115; psi
